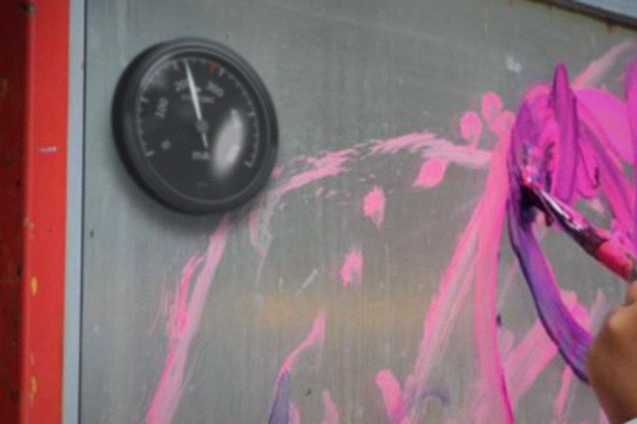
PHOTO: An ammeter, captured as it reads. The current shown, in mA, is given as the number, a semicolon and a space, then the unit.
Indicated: 220; mA
